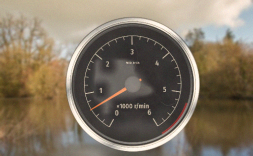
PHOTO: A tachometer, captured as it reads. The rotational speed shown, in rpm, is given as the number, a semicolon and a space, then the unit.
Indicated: 600; rpm
